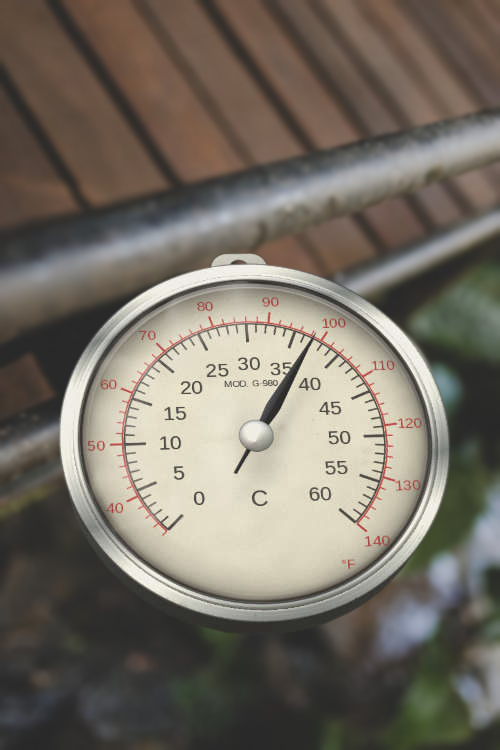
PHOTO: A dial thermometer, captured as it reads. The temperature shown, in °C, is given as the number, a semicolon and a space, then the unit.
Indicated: 37; °C
